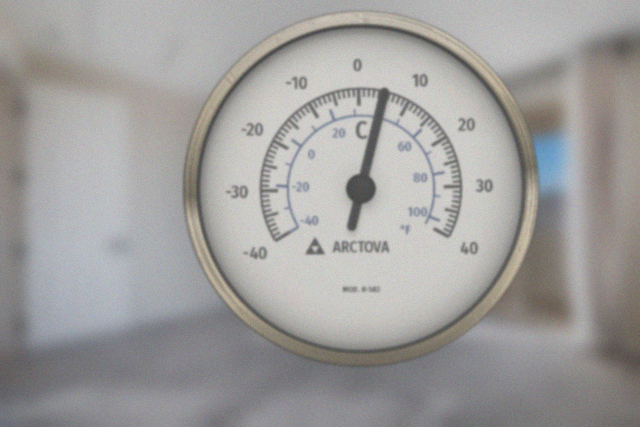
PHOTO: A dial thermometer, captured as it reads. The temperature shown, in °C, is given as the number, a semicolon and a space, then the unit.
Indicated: 5; °C
